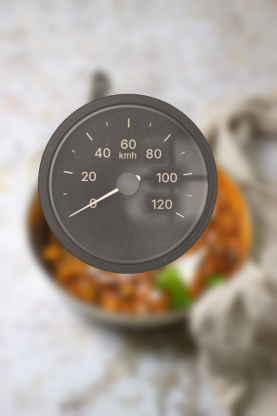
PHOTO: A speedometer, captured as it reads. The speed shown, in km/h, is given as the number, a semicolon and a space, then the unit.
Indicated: 0; km/h
